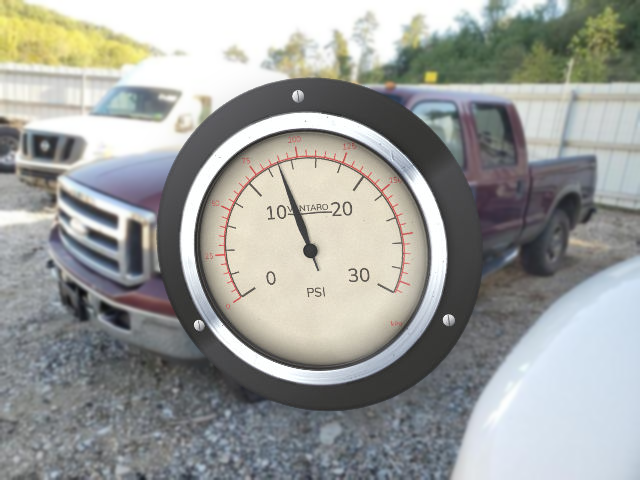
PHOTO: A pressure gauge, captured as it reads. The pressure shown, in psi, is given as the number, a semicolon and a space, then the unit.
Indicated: 13; psi
